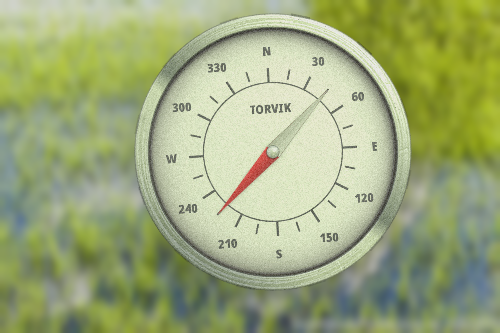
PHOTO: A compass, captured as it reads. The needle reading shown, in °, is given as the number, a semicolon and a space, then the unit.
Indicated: 225; °
